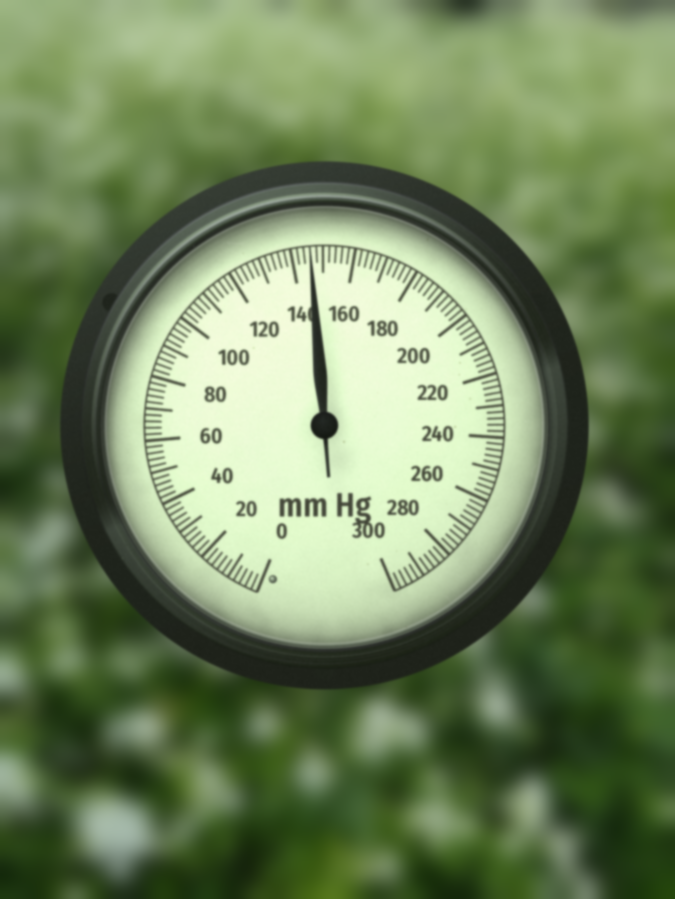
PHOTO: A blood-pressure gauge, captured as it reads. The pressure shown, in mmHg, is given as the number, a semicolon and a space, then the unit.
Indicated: 146; mmHg
